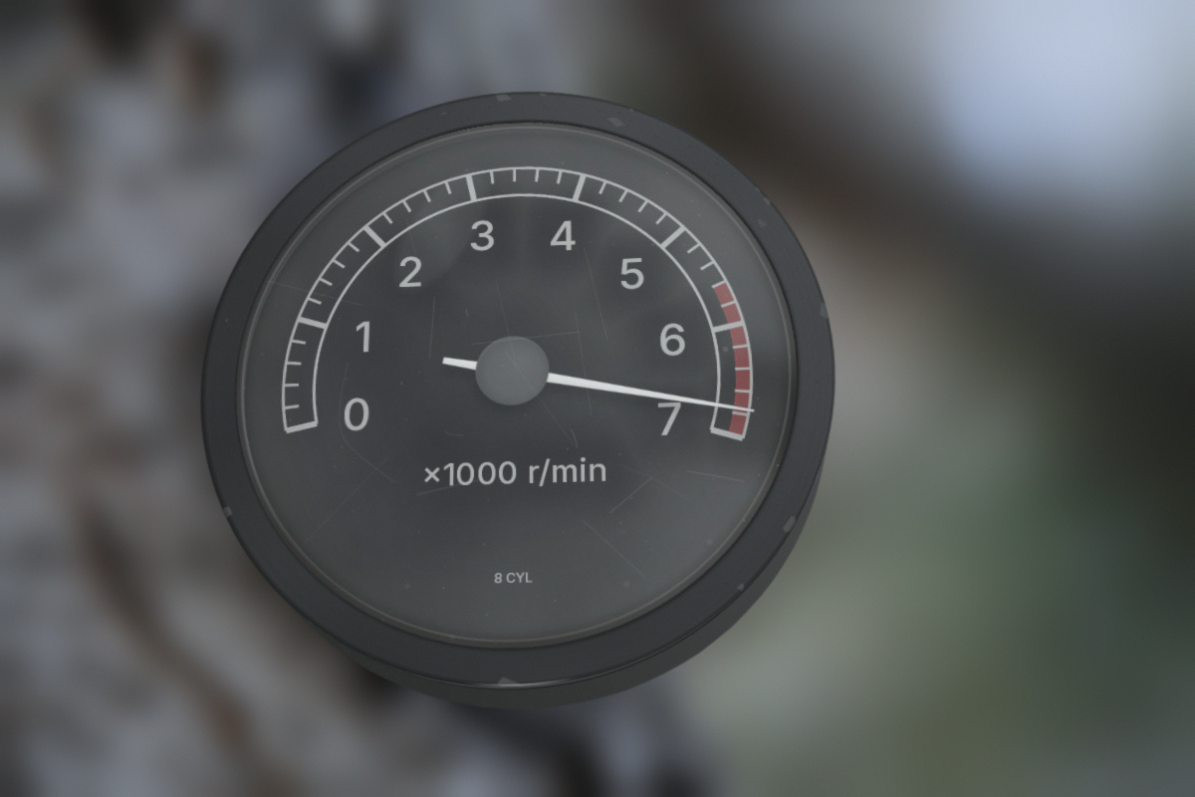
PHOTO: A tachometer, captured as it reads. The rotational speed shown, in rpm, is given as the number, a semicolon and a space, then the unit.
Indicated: 6800; rpm
